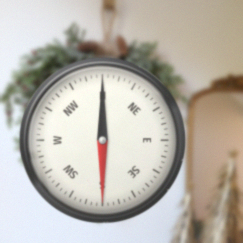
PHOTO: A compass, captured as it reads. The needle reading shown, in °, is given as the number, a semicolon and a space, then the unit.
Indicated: 180; °
